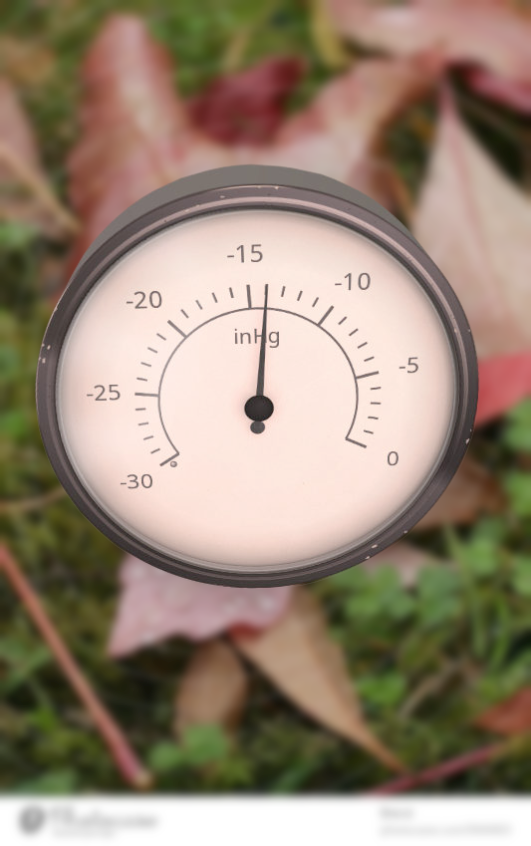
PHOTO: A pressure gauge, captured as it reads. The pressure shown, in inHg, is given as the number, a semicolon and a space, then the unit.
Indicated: -14; inHg
